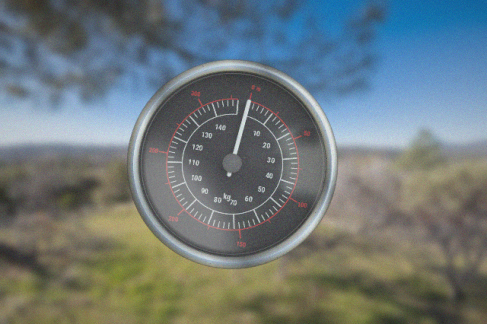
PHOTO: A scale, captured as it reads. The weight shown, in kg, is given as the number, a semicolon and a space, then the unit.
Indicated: 0; kg
